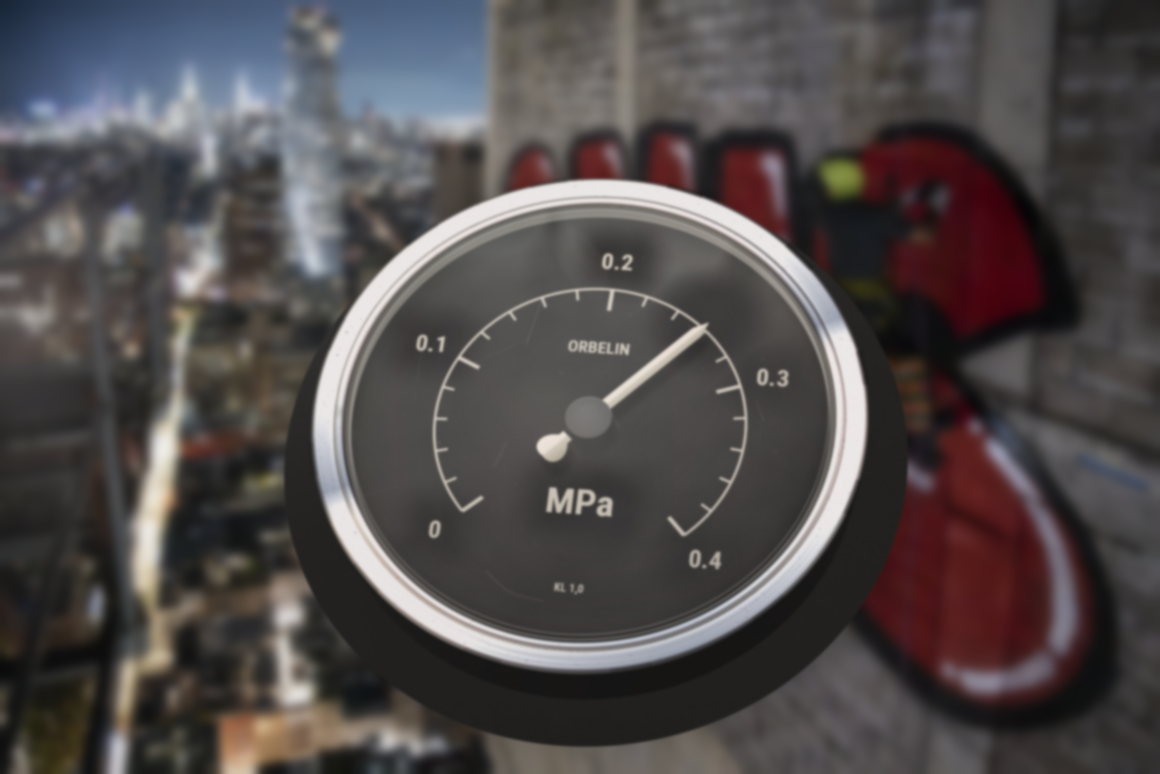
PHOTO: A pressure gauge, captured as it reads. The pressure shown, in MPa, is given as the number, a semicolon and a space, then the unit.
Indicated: 0.26; MPa
